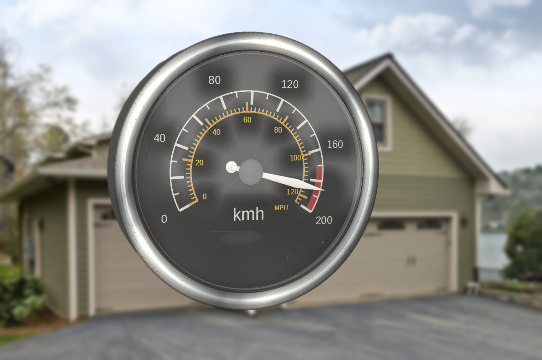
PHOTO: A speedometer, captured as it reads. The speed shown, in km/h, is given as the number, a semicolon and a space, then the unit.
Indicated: 185; km/h
